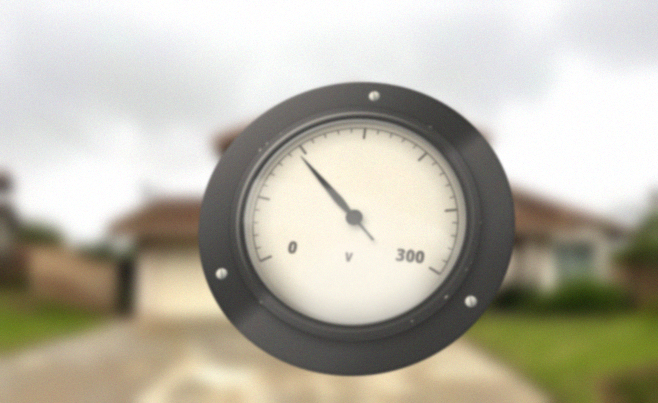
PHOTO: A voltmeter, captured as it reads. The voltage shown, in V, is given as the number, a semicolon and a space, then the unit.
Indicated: 95; V
